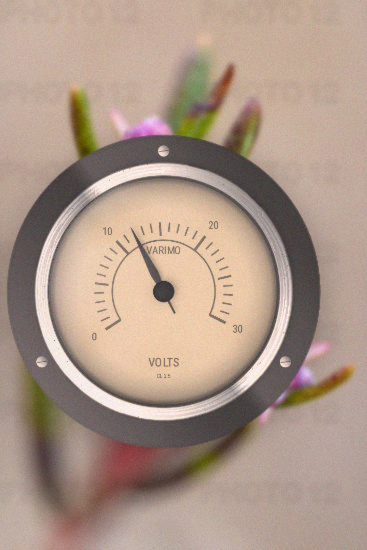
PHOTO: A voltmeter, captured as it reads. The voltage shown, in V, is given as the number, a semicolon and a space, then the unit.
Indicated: 12; V
